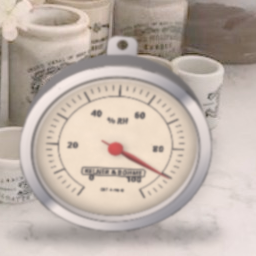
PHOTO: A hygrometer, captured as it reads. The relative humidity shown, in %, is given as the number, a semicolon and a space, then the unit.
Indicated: 90; %
